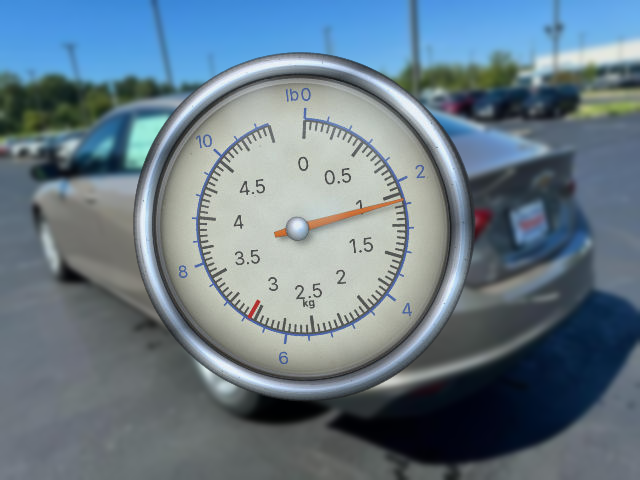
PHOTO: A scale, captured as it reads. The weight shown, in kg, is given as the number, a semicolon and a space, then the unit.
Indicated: 1.05; kg
